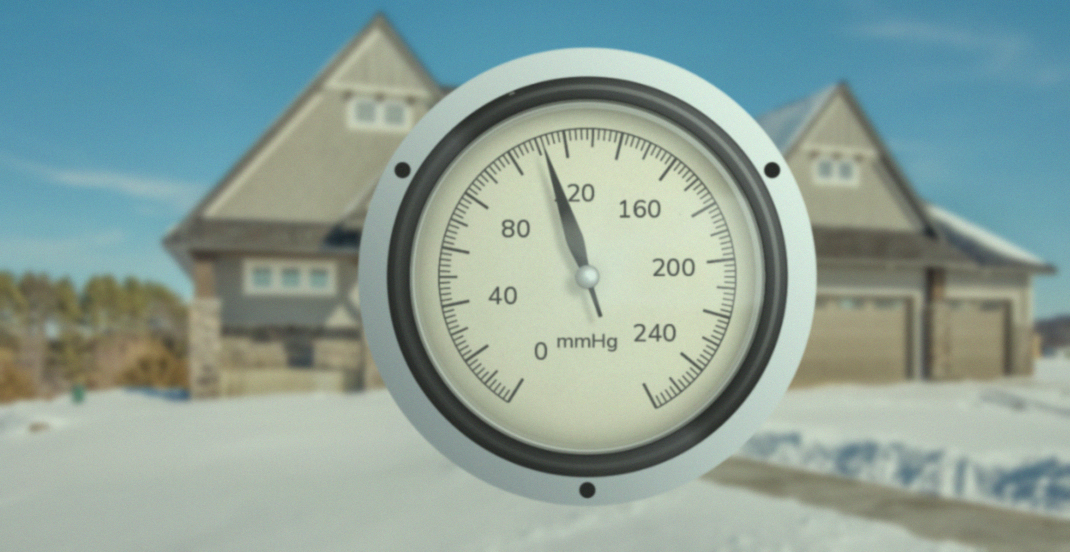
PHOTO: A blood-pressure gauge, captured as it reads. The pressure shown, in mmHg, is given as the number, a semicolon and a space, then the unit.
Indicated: 112; mmHg
